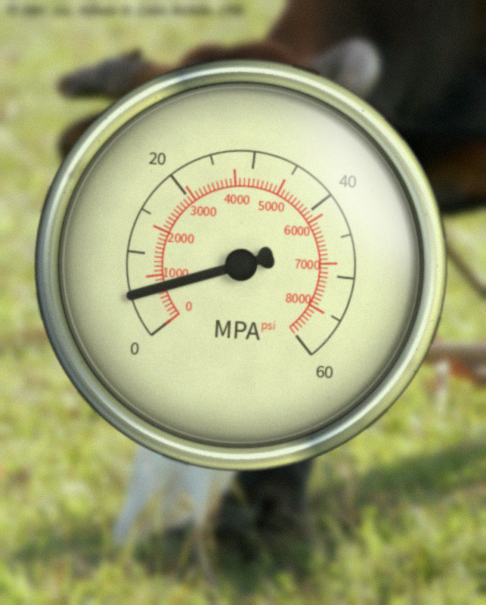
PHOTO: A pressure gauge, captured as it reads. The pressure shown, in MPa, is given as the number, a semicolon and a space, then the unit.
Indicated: 5; MPa
